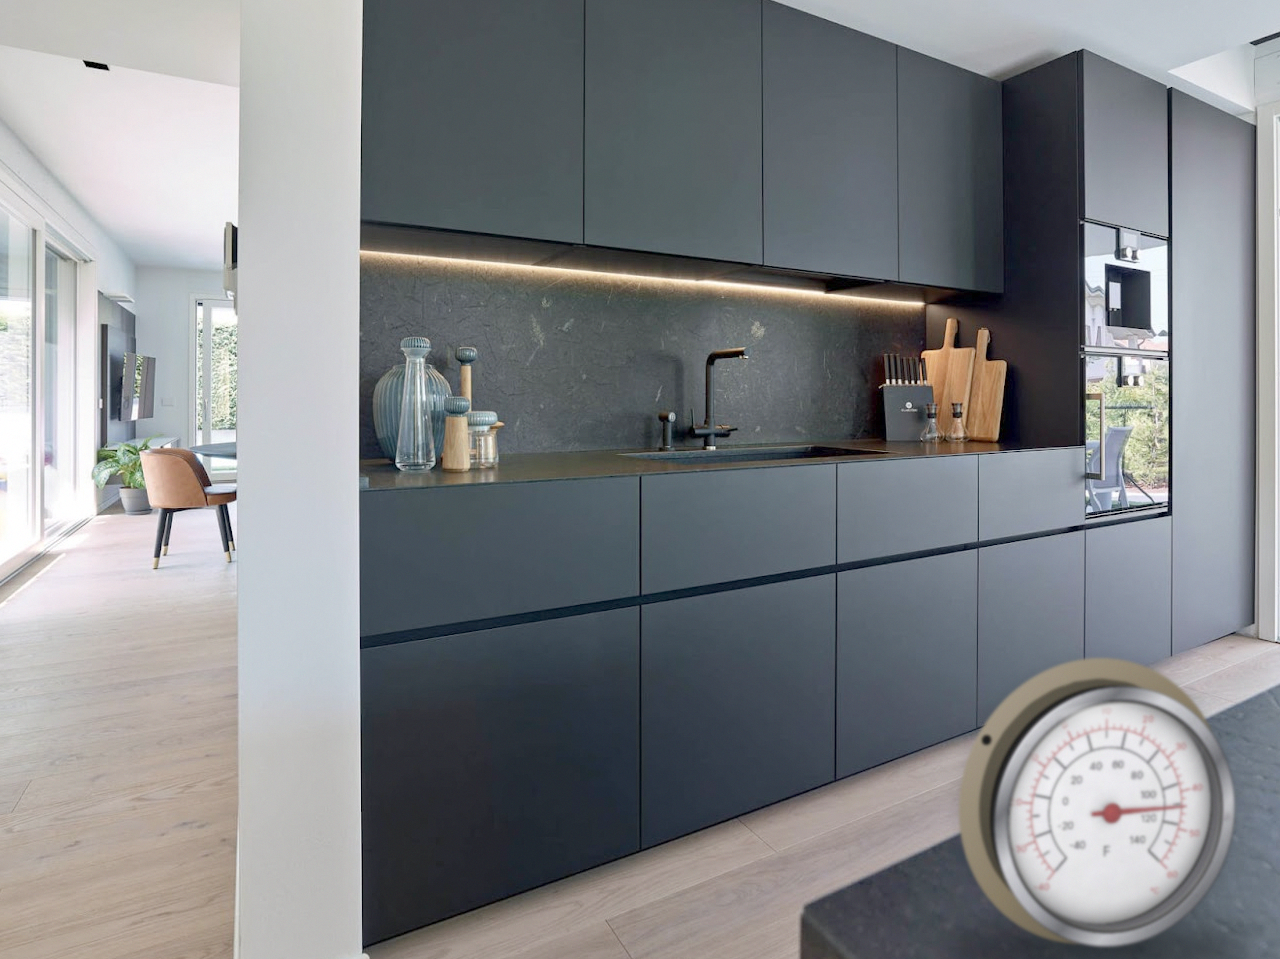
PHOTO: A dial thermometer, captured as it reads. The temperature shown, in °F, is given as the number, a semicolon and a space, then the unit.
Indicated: 110; °F
